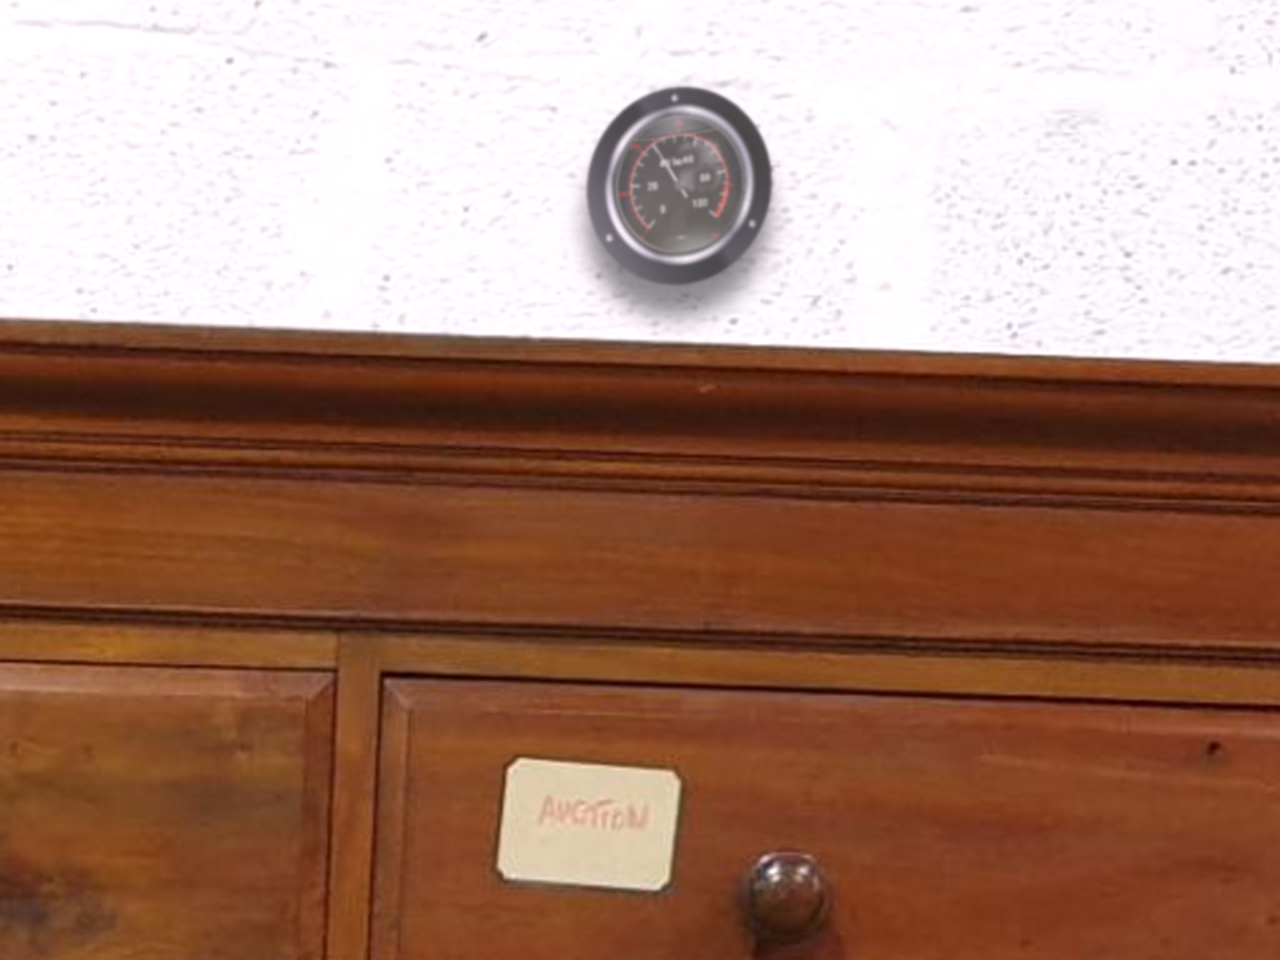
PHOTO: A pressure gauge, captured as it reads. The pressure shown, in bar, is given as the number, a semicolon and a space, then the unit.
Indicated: 40; bar
